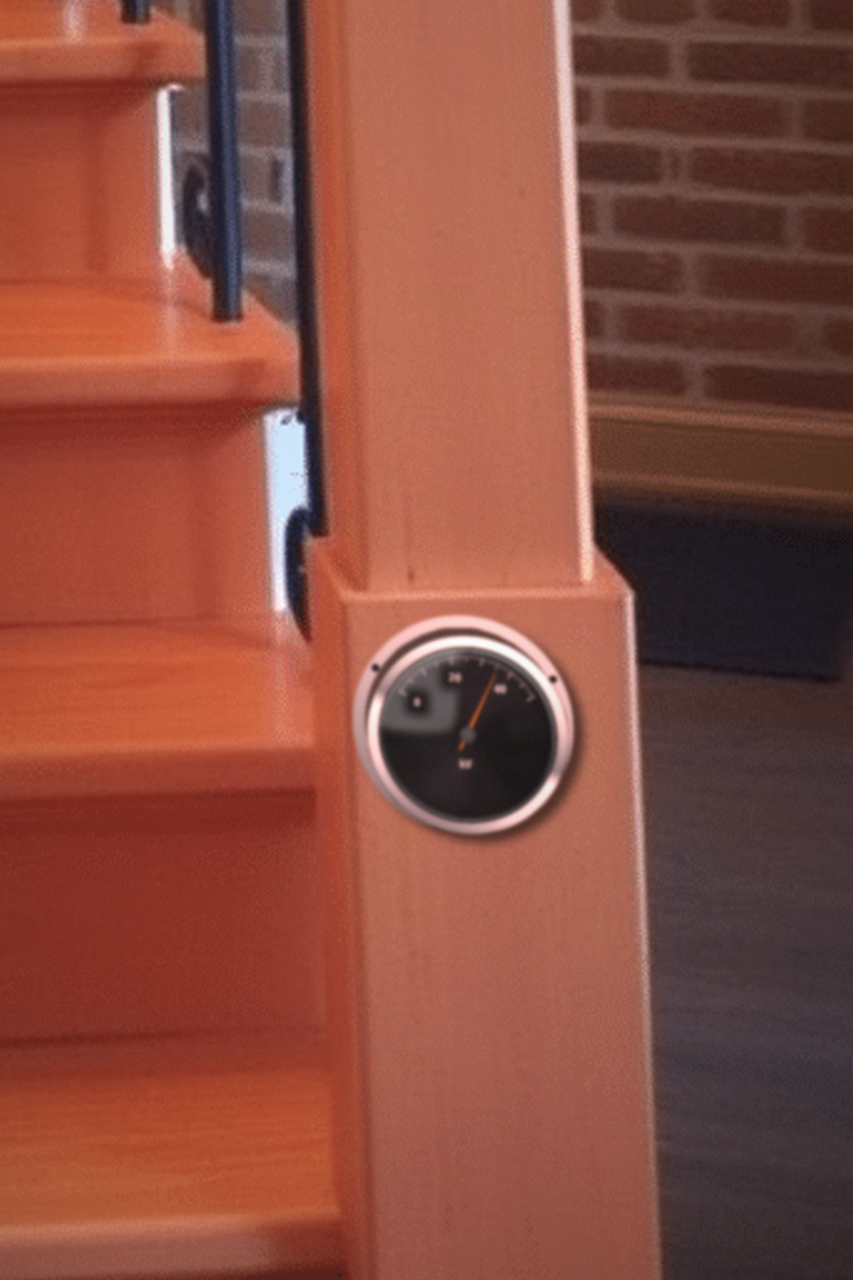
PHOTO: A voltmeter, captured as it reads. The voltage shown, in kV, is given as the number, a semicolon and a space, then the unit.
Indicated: 35; kV
